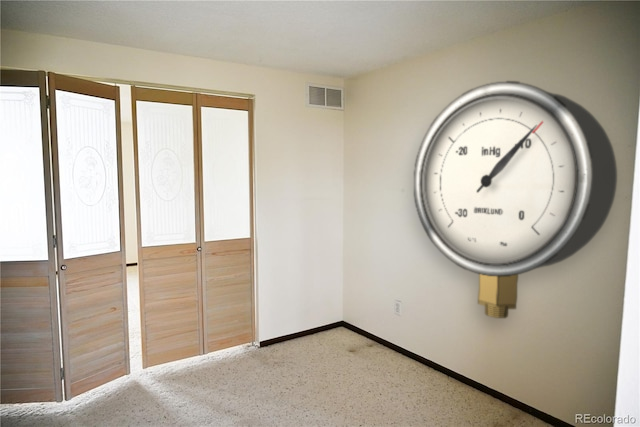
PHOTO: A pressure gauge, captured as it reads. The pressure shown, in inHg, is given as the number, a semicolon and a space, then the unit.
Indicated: -10; inHg
